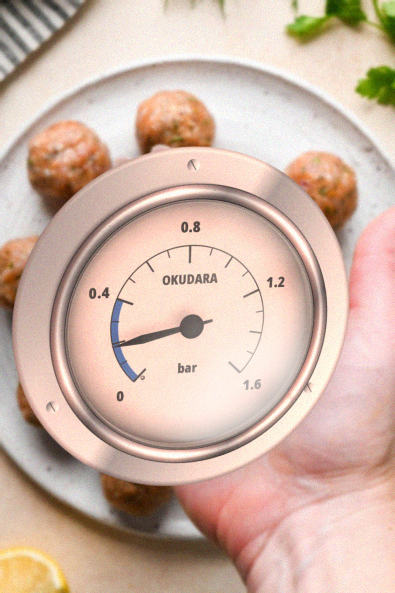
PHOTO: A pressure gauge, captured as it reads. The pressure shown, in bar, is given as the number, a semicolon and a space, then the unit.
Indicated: 0.2; bar
